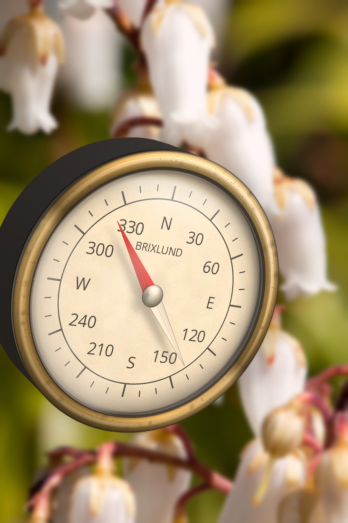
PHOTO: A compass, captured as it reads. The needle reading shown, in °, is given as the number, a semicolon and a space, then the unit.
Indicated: 320; °
